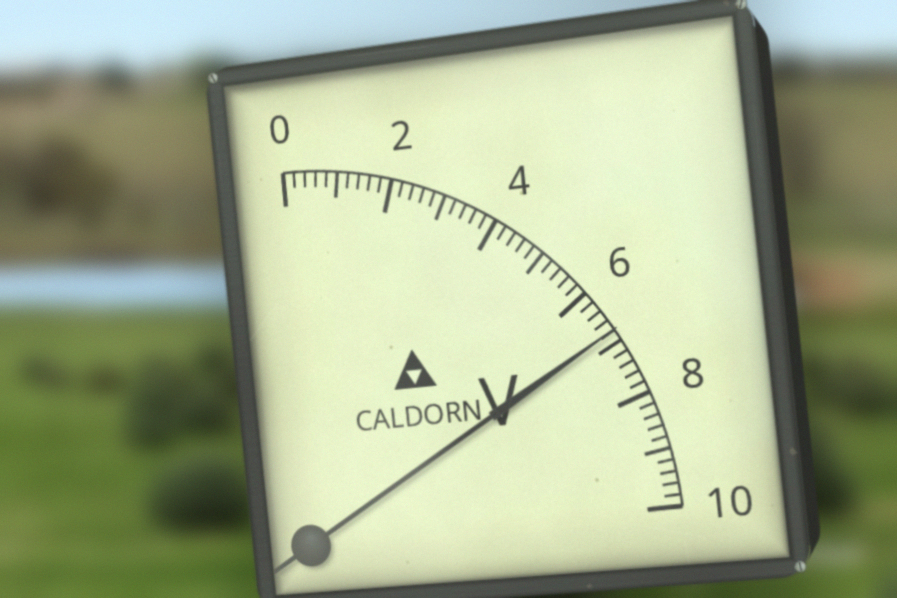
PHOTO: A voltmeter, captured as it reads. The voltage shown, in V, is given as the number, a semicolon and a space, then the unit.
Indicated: 6.8; V
